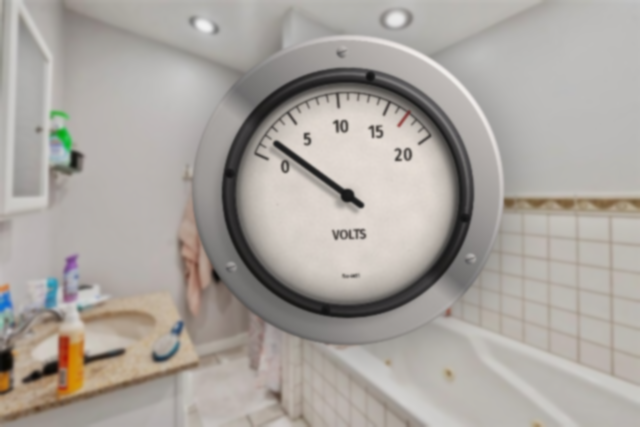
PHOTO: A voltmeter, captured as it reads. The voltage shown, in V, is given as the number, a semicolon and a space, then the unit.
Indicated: 2; V
